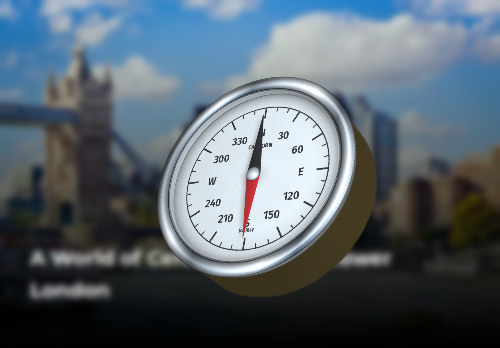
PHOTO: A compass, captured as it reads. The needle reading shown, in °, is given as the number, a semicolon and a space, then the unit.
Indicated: 180; °
